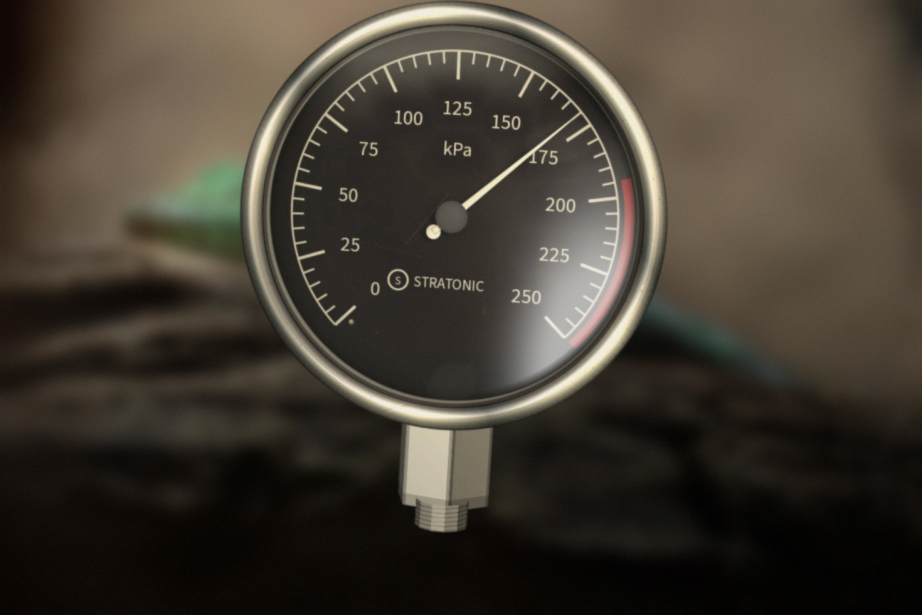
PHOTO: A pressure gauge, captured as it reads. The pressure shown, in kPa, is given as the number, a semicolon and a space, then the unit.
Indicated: 170; kPa
